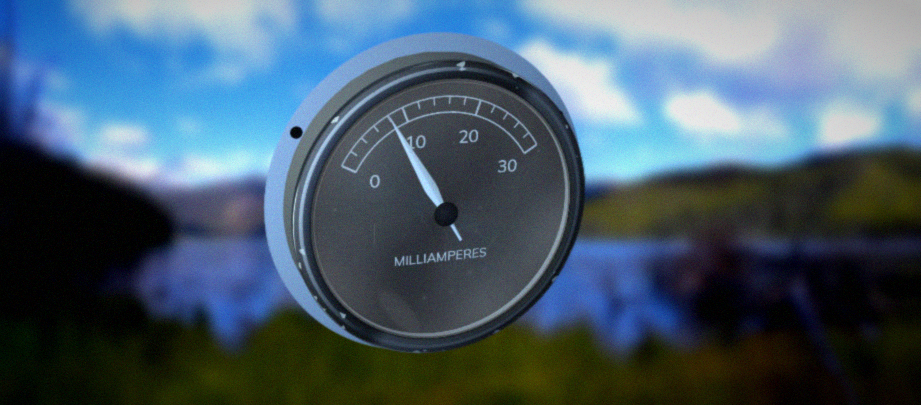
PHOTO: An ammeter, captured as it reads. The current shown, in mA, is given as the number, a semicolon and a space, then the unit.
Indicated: 8; mA
